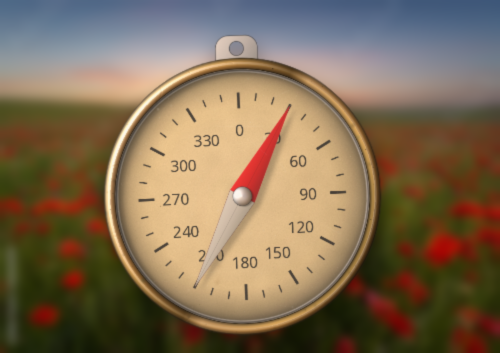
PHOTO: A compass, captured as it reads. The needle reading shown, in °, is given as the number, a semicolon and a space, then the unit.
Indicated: 30; °
